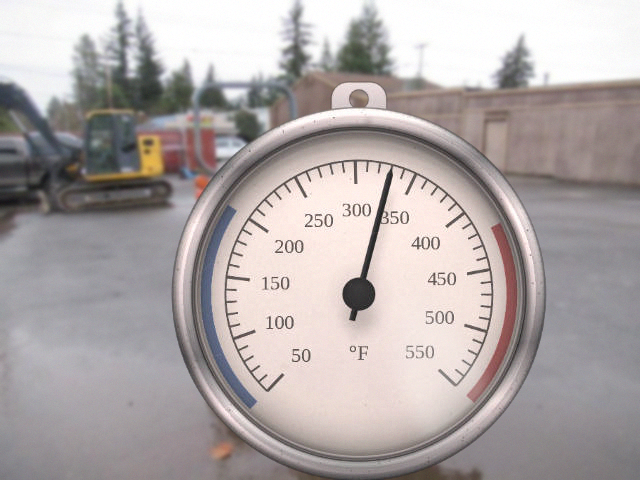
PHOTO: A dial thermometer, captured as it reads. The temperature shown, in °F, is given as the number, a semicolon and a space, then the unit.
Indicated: 330; °F
